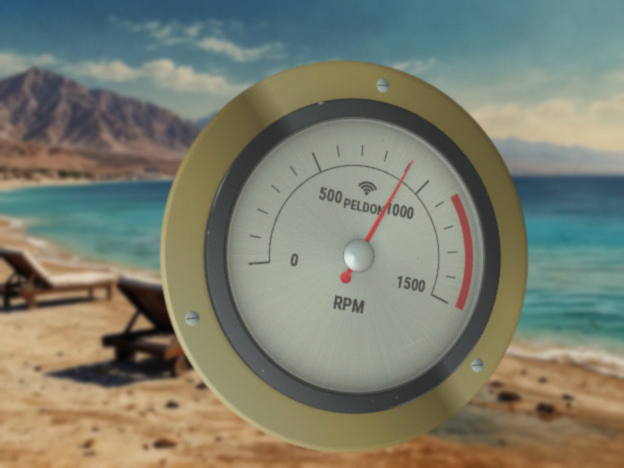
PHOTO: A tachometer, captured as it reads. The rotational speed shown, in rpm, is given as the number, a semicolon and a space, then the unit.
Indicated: 900; rpm
